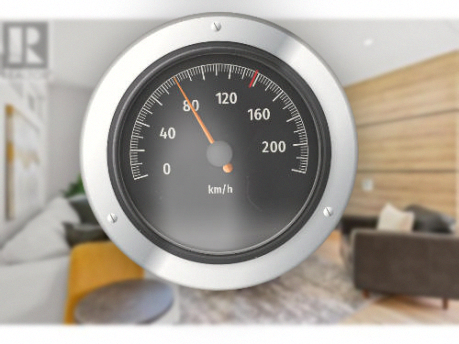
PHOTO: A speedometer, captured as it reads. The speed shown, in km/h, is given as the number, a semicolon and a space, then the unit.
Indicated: 80; km/h
